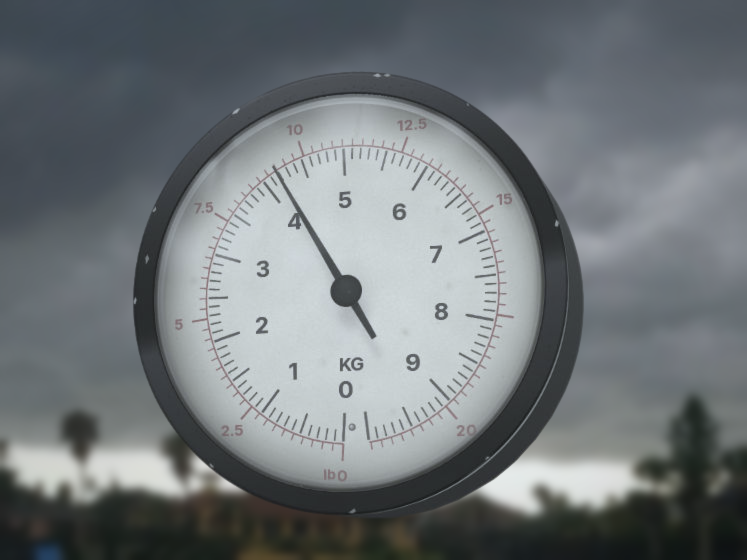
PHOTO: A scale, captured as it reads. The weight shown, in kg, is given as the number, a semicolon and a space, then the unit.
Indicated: 4.2; kg
